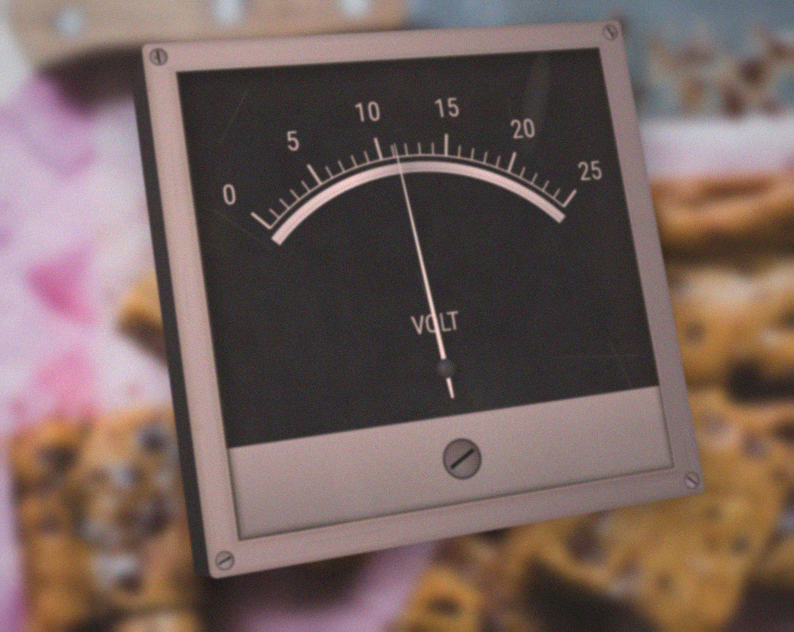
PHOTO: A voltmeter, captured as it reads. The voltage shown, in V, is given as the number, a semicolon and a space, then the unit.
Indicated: 11; V
